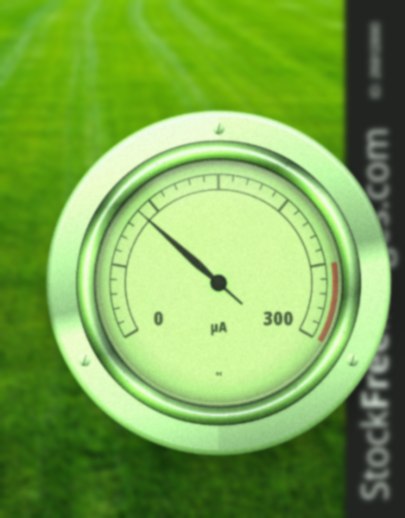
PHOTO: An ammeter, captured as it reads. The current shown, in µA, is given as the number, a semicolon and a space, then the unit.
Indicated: 90; µA
